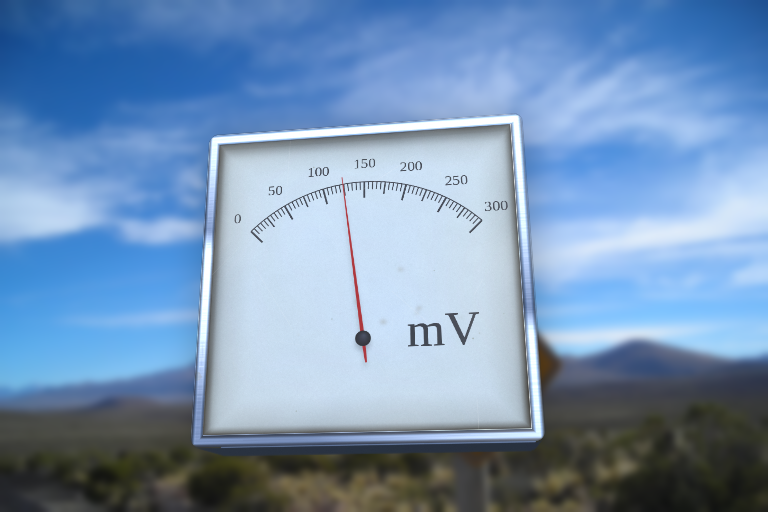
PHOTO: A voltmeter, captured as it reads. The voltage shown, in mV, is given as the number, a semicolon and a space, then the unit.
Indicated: 125; mV
